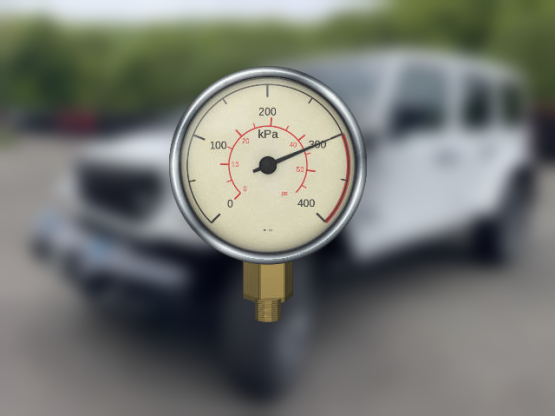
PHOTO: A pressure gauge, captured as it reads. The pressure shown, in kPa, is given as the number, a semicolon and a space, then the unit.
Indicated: 300; kPa
